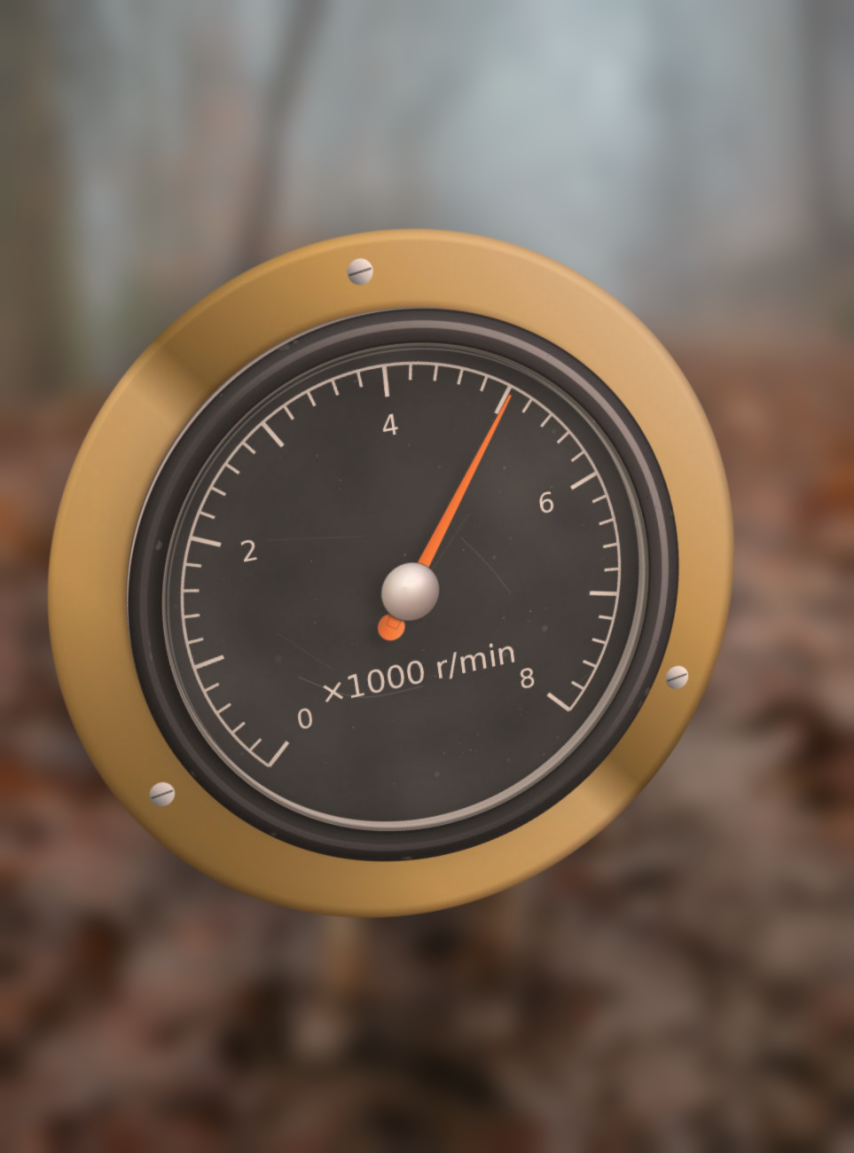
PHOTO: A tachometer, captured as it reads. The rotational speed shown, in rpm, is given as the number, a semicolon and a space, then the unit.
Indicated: 5000; rpm
